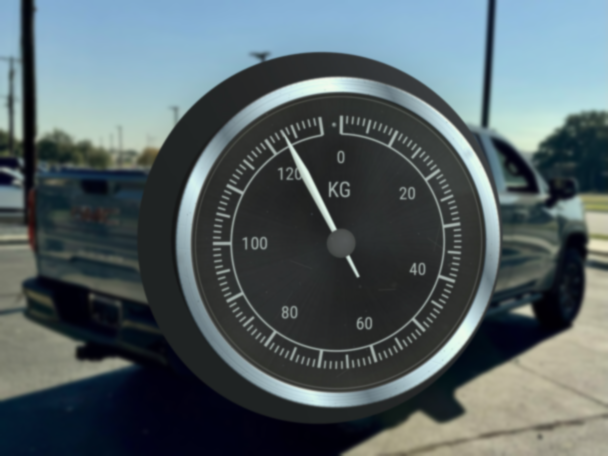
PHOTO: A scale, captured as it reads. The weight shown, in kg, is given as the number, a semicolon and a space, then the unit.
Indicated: 123; kg
